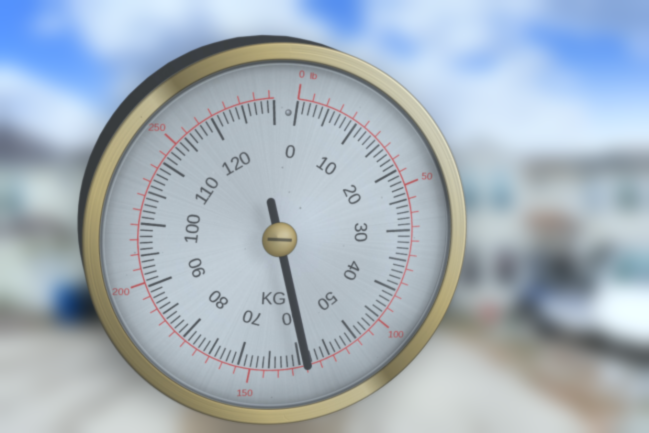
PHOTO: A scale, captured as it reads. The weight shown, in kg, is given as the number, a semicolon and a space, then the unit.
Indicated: 59; kg
